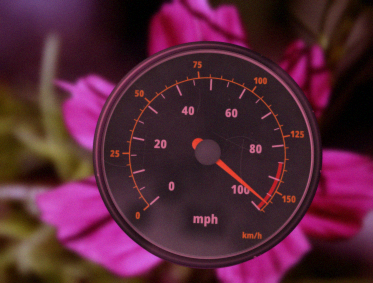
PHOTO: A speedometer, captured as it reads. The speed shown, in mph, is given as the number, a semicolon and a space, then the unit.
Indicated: 97.5; mph
